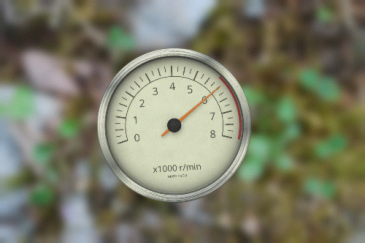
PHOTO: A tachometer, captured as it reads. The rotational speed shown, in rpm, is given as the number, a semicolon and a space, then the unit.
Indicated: 6000; rpm
